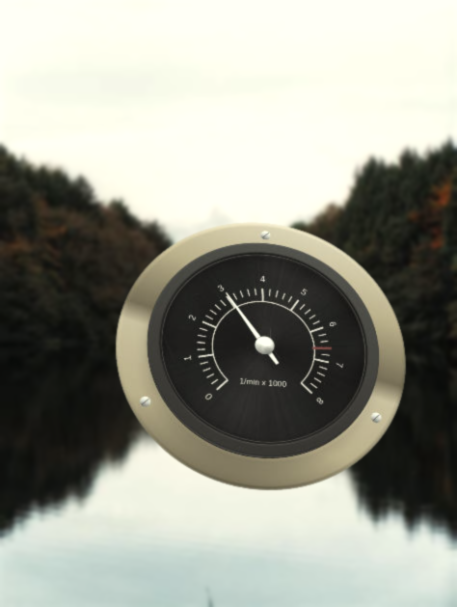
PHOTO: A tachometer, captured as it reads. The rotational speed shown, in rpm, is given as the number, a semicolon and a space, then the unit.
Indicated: 3000; rpm
